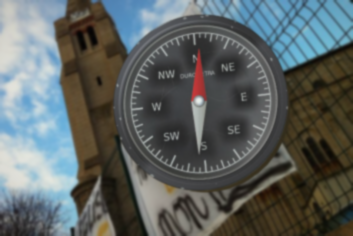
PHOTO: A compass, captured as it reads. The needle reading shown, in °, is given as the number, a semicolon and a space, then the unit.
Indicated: 5; °
